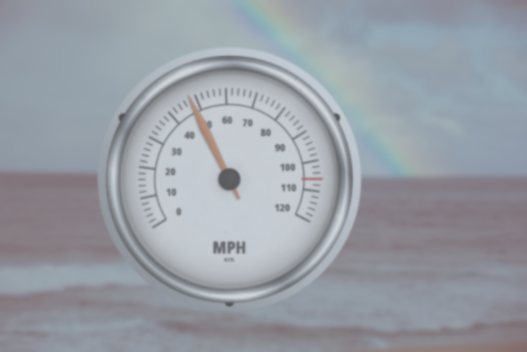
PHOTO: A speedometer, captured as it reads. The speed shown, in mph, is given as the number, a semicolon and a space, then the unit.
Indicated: 48; mph
